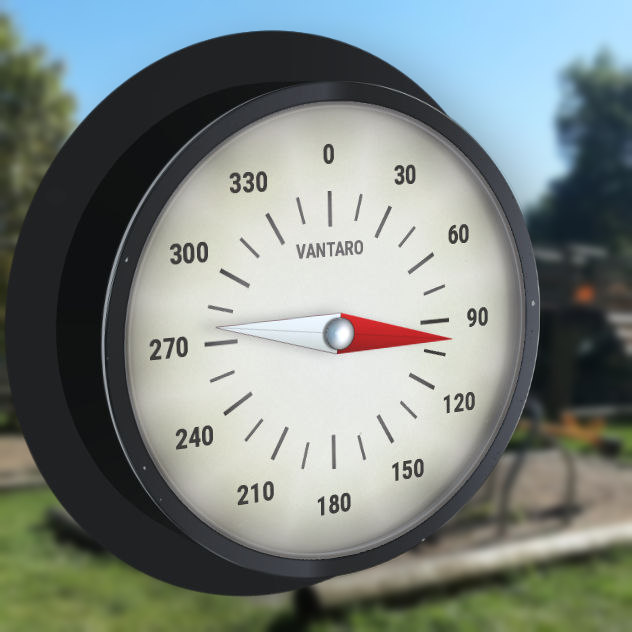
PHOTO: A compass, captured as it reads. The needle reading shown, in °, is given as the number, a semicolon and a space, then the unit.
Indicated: 97.5; °
